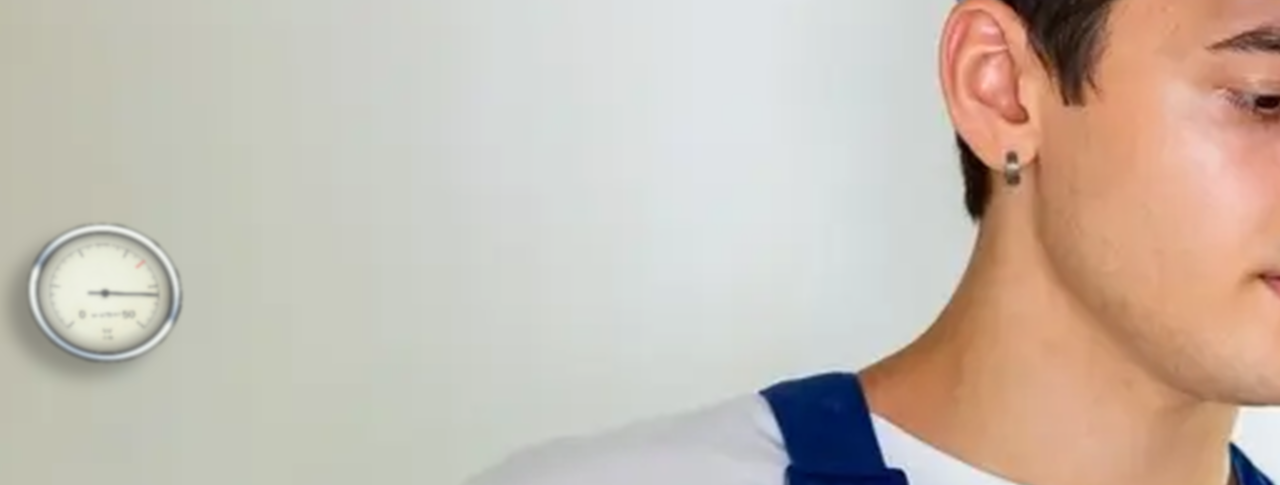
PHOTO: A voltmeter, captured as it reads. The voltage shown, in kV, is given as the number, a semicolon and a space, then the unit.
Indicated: 42; kV
